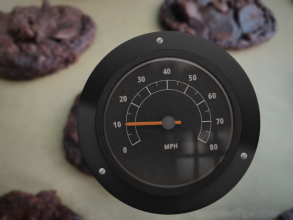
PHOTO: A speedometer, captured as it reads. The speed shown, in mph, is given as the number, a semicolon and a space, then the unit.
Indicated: 10; mph
